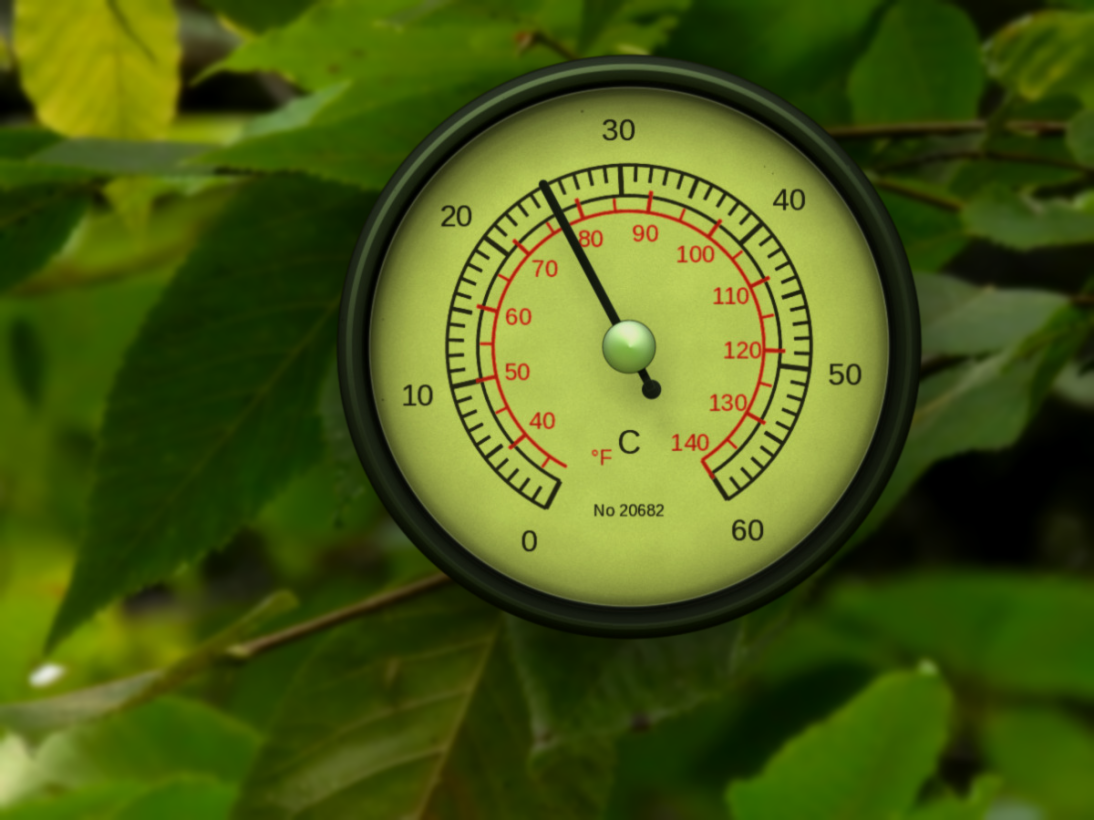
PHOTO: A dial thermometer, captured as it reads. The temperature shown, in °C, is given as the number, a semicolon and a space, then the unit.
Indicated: 25; °C
